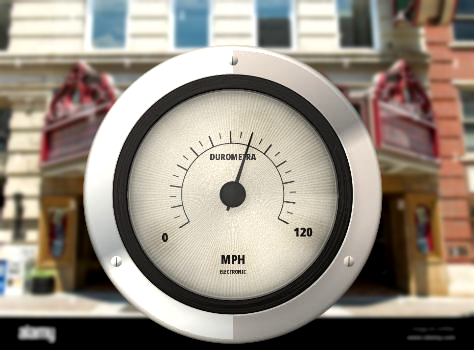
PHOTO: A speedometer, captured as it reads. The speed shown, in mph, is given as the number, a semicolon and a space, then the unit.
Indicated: 70; mph
